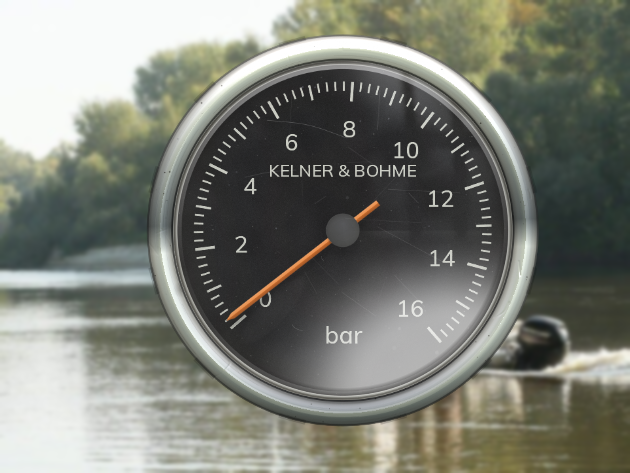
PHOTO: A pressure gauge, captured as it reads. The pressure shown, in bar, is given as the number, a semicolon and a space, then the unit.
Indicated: 0.2; bar
